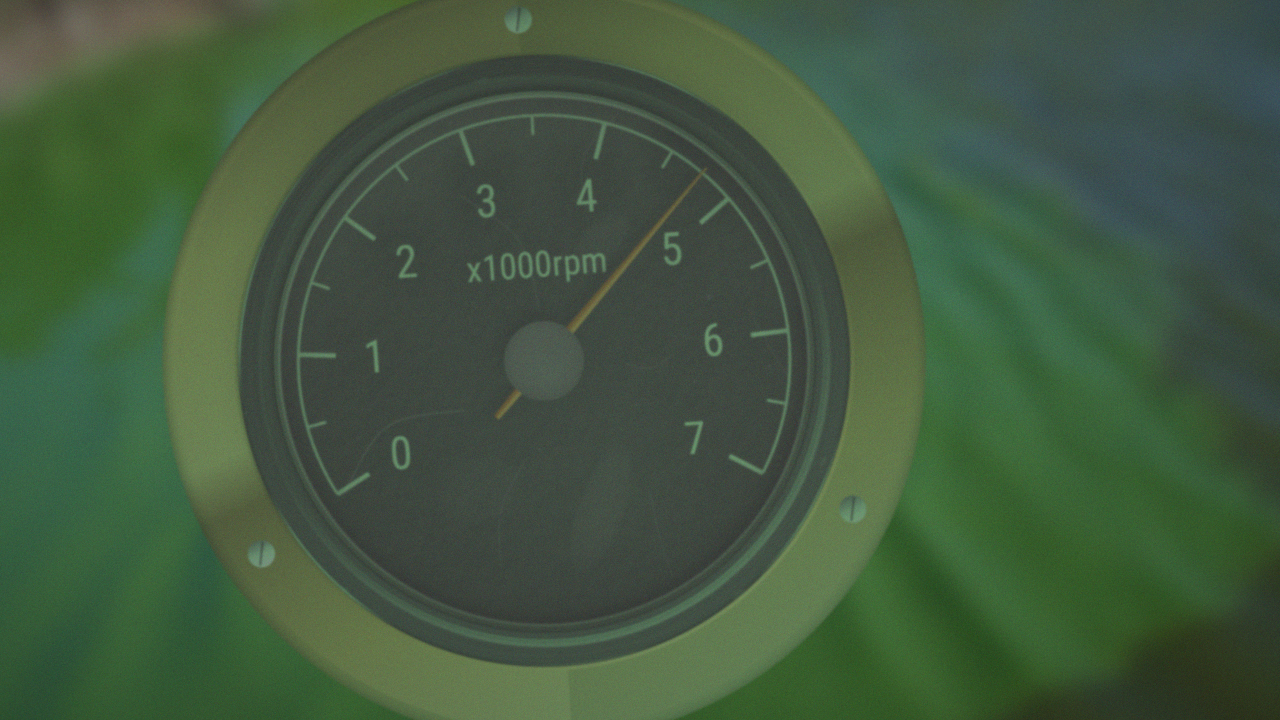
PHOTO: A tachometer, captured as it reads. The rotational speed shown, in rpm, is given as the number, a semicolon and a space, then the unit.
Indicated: 4750; rpm
